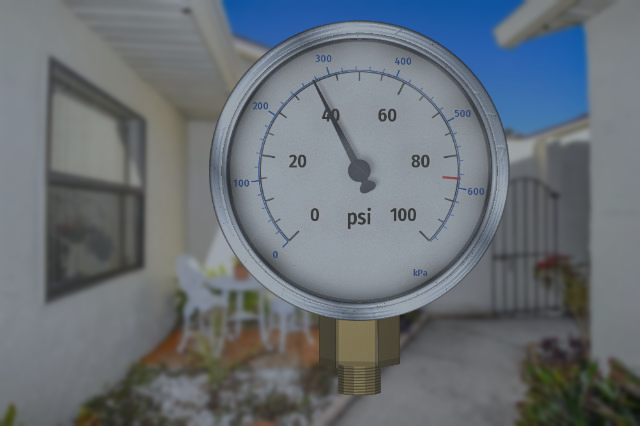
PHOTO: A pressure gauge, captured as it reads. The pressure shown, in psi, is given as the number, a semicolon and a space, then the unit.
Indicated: 40; psi
